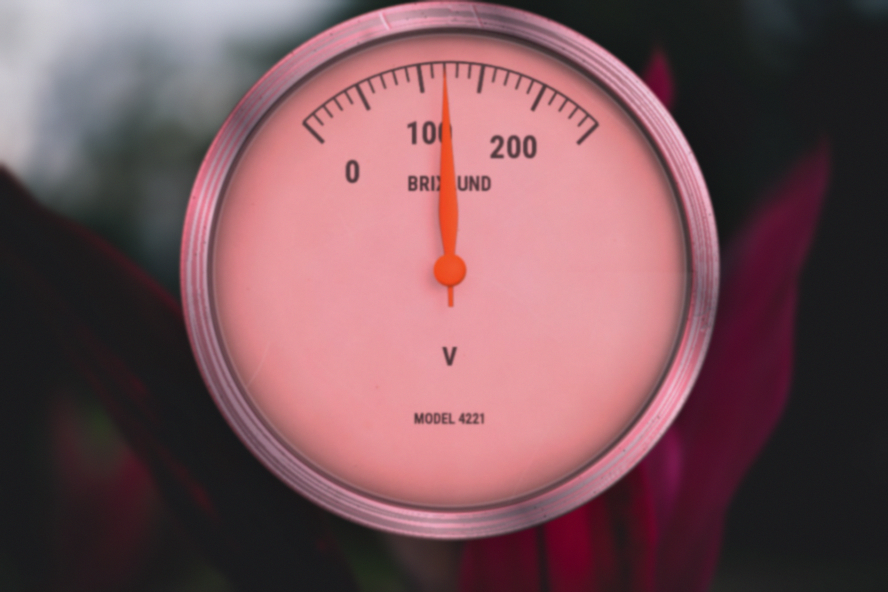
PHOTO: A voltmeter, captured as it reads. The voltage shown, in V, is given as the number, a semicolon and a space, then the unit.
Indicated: 120; V
